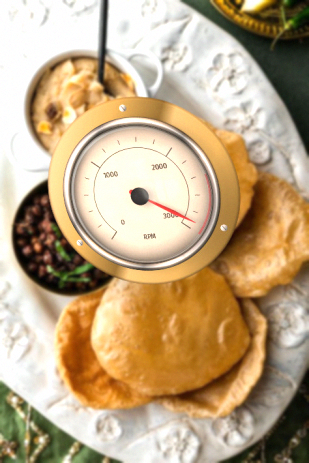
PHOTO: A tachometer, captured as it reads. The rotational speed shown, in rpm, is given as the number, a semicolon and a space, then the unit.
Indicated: 2900; rpm
